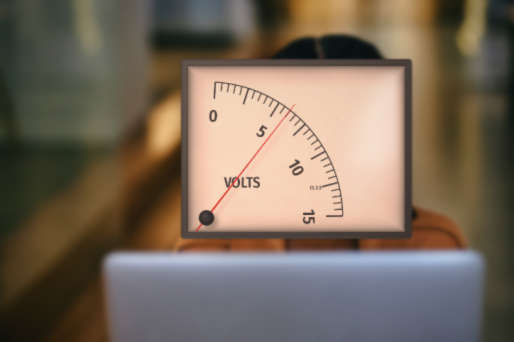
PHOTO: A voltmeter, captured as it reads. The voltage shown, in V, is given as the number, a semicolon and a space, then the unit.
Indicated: 6; V
